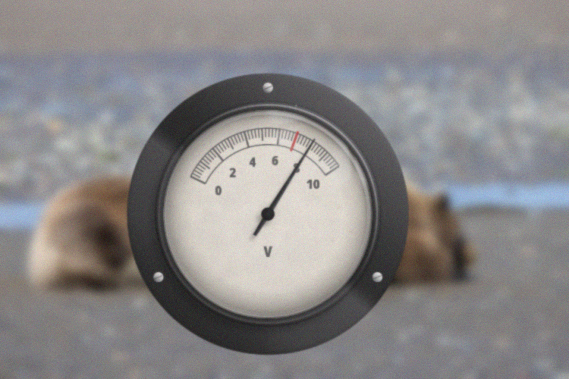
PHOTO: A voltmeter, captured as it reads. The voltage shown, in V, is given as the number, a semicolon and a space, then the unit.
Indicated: 8; V
